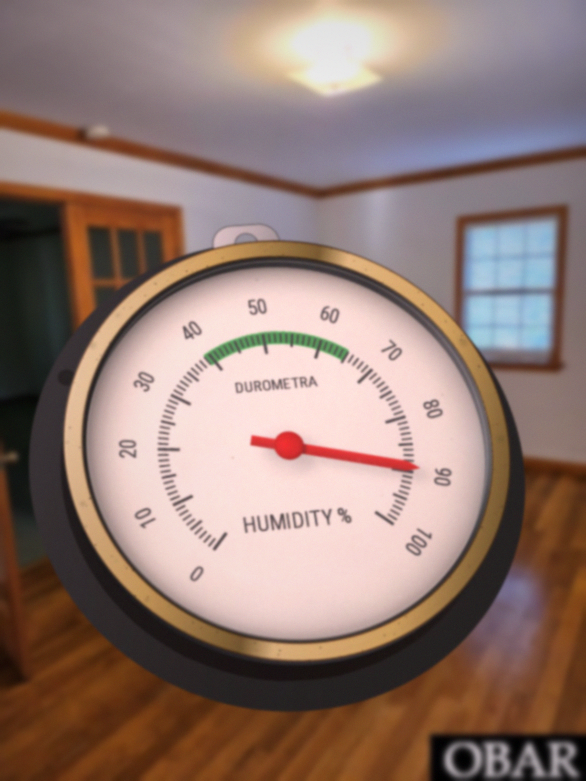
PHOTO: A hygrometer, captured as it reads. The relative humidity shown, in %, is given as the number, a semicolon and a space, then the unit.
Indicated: 90; %
